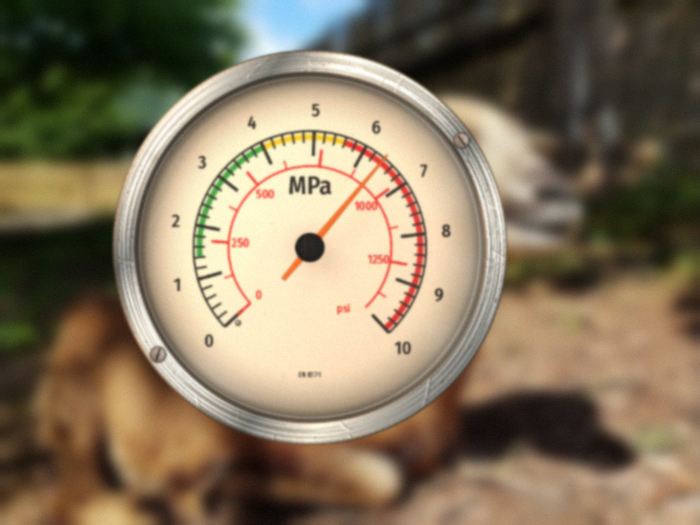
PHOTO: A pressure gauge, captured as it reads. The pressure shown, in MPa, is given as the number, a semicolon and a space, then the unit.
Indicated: 6.4; MPa
